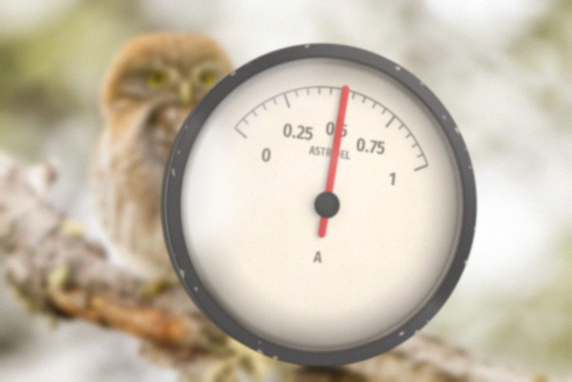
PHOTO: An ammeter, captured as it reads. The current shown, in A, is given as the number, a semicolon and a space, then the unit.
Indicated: 0.5; A
